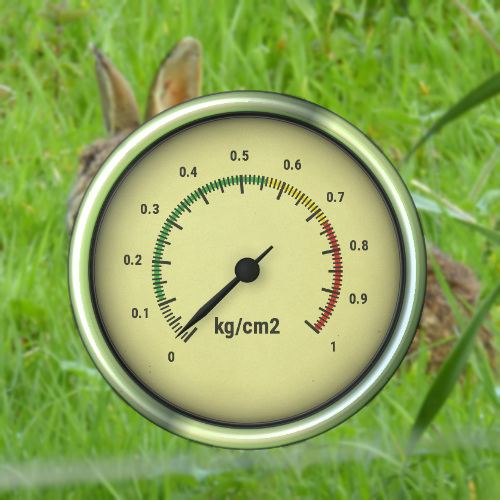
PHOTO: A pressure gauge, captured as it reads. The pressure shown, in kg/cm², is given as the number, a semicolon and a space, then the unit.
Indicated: 0.02; kg/cm²
